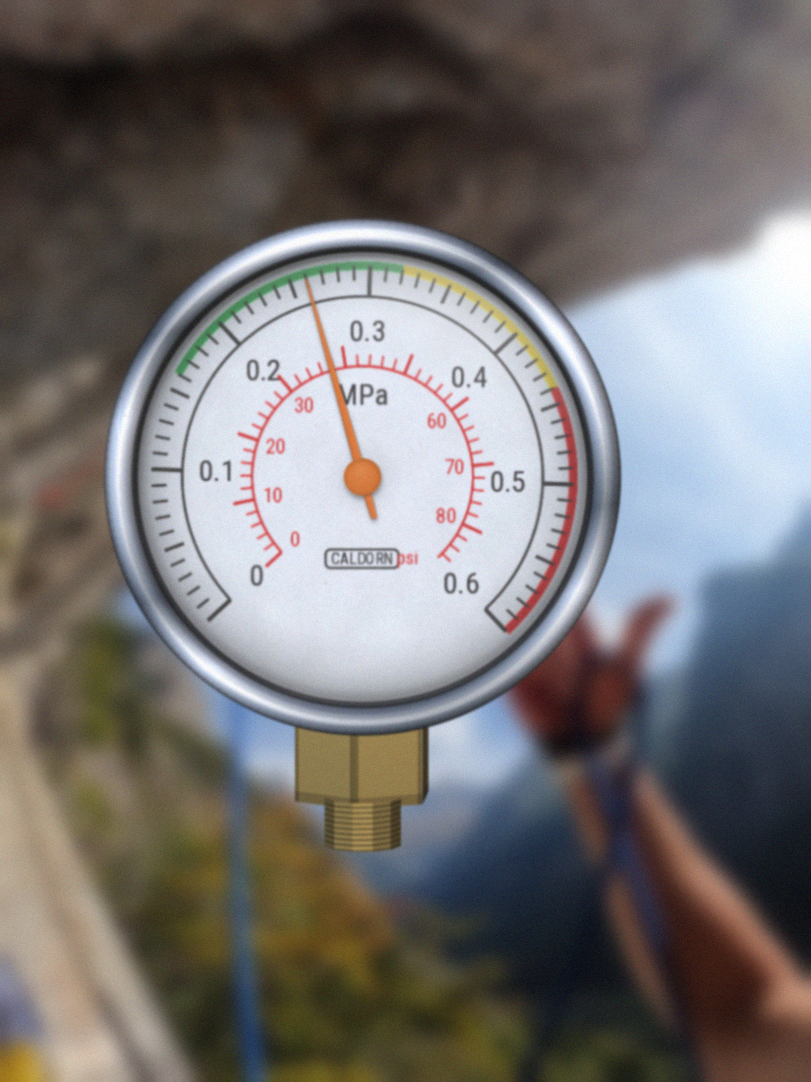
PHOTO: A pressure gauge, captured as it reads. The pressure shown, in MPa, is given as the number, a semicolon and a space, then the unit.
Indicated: 0.26; MPa
